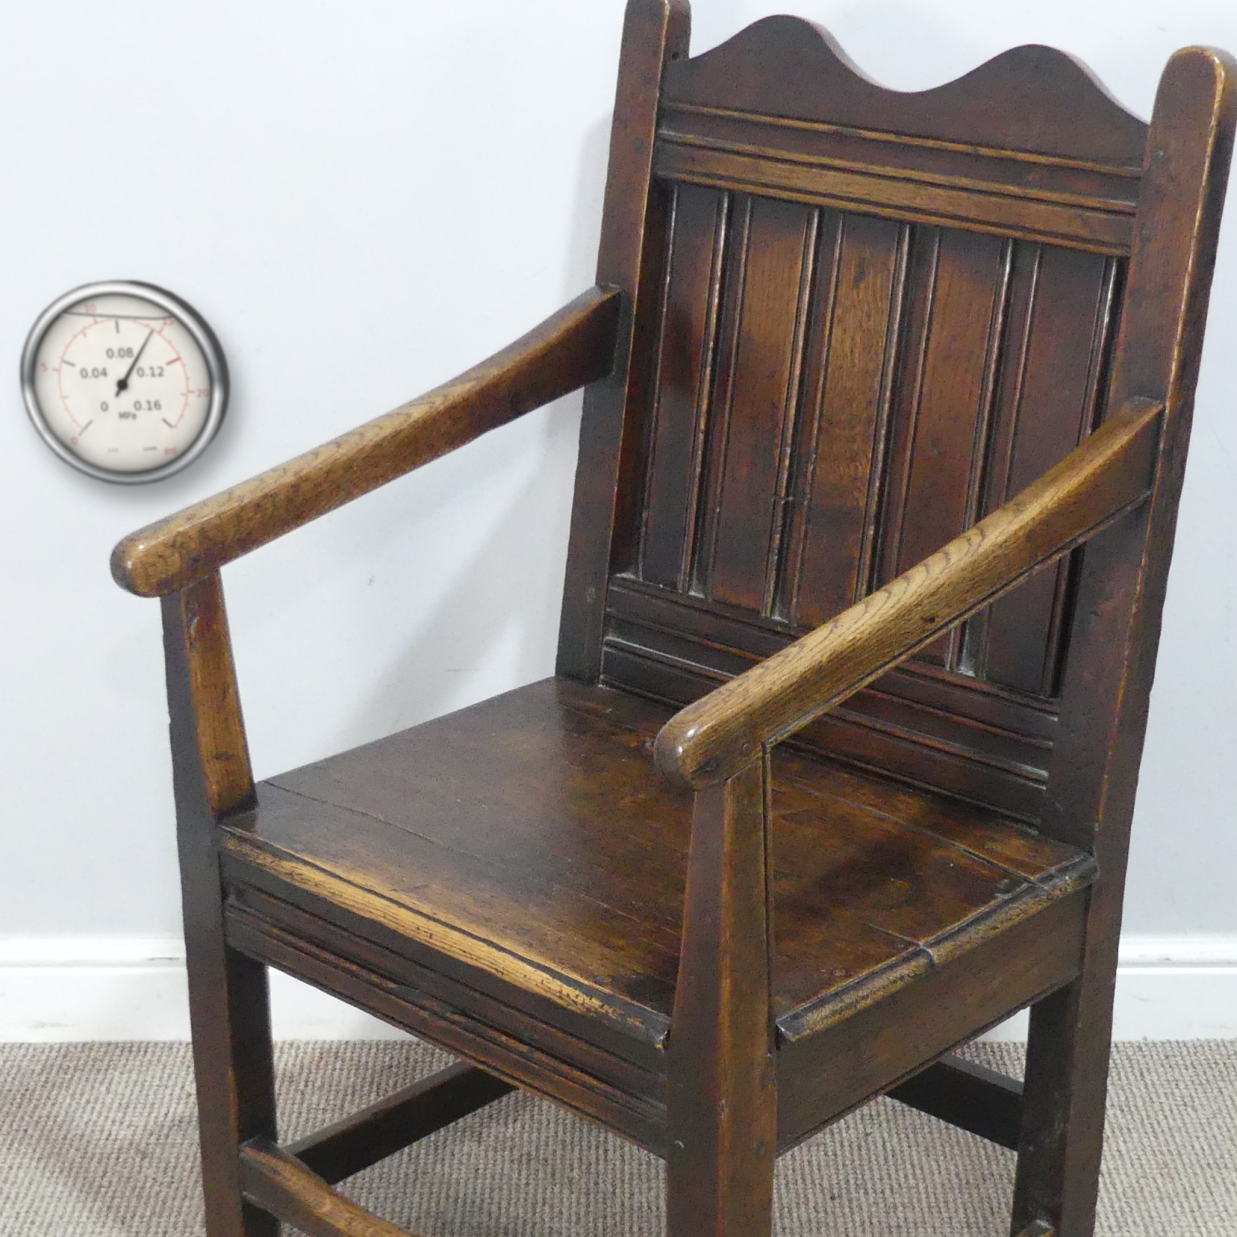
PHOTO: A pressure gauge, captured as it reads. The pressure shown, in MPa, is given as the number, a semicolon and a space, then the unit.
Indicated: 0.1; MPa
